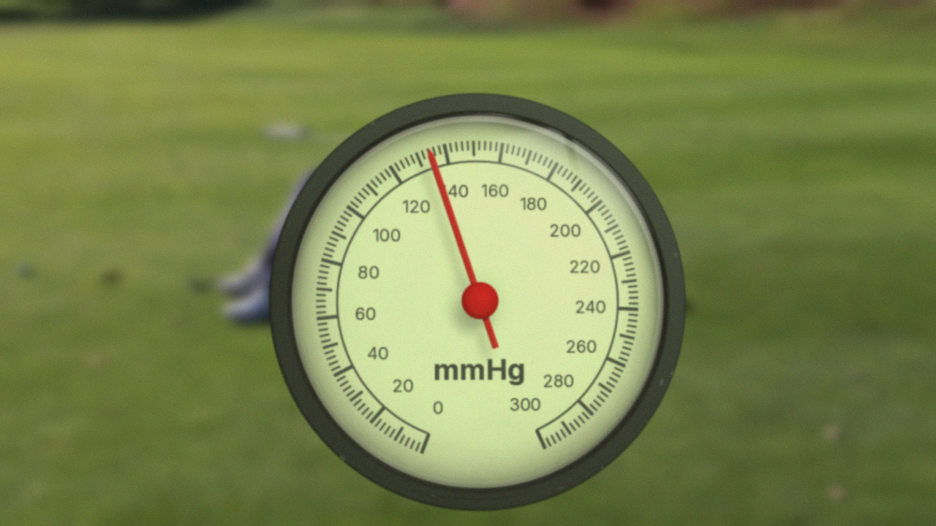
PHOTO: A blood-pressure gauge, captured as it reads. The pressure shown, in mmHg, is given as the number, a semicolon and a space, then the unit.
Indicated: 134; mmHg
